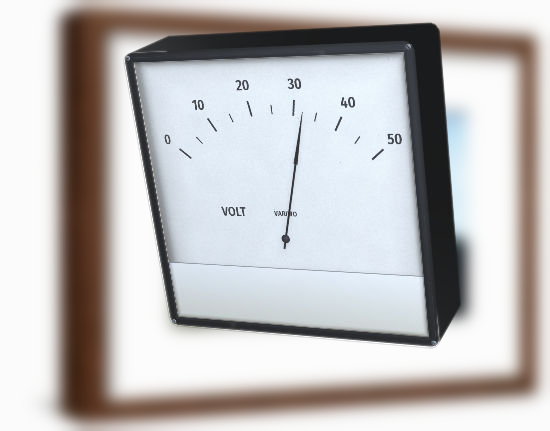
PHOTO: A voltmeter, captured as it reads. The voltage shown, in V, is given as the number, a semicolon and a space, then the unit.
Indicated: 32.5; V
